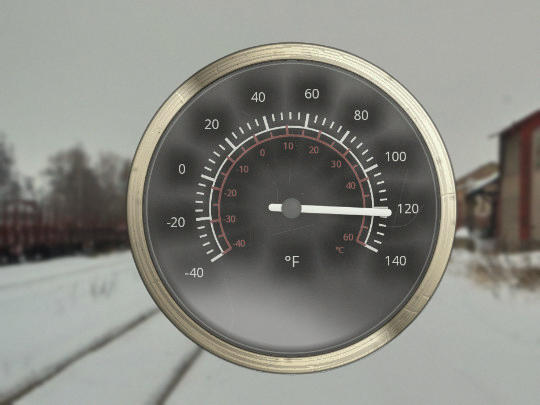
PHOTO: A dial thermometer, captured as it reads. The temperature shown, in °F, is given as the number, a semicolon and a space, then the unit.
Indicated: 122; °F
